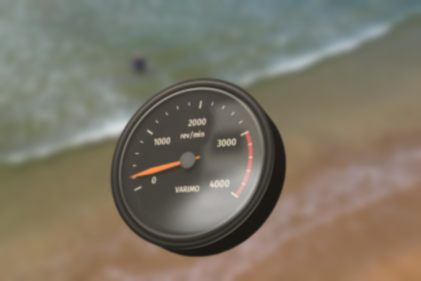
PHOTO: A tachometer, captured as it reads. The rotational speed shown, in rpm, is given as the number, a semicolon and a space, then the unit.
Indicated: 200; rpm
